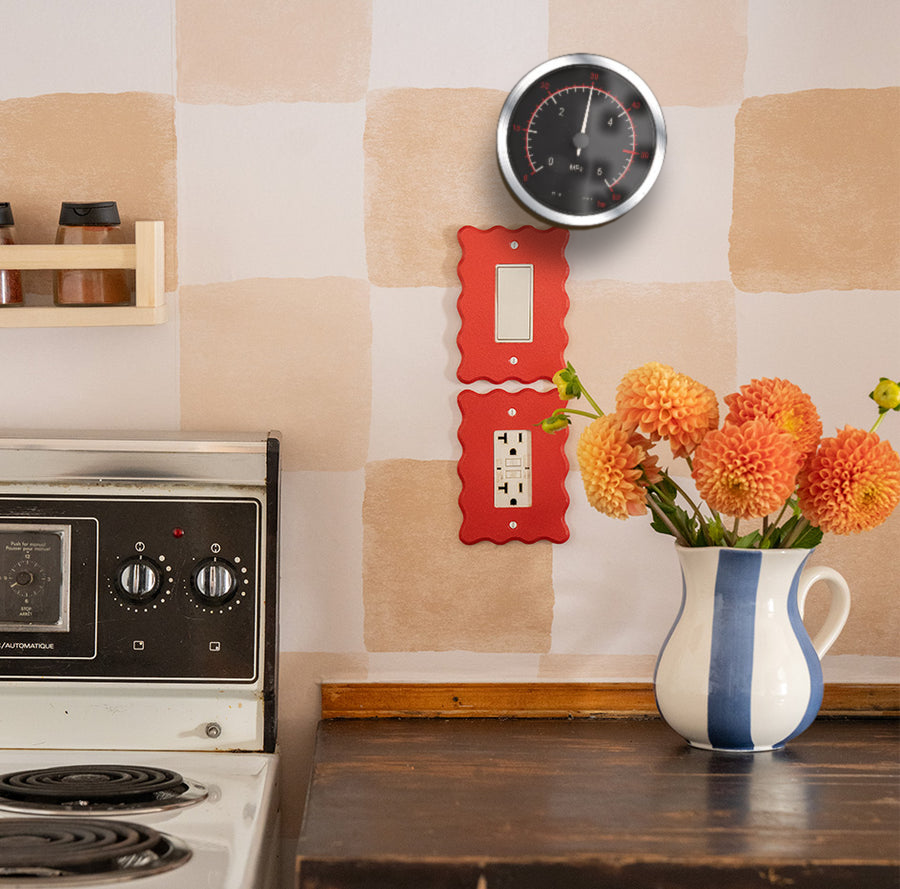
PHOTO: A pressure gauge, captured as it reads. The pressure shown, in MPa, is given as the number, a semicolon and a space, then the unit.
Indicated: 3; MPa
